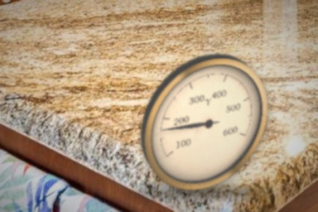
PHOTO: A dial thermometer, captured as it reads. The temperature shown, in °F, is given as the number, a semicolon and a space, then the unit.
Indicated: 175; °F
